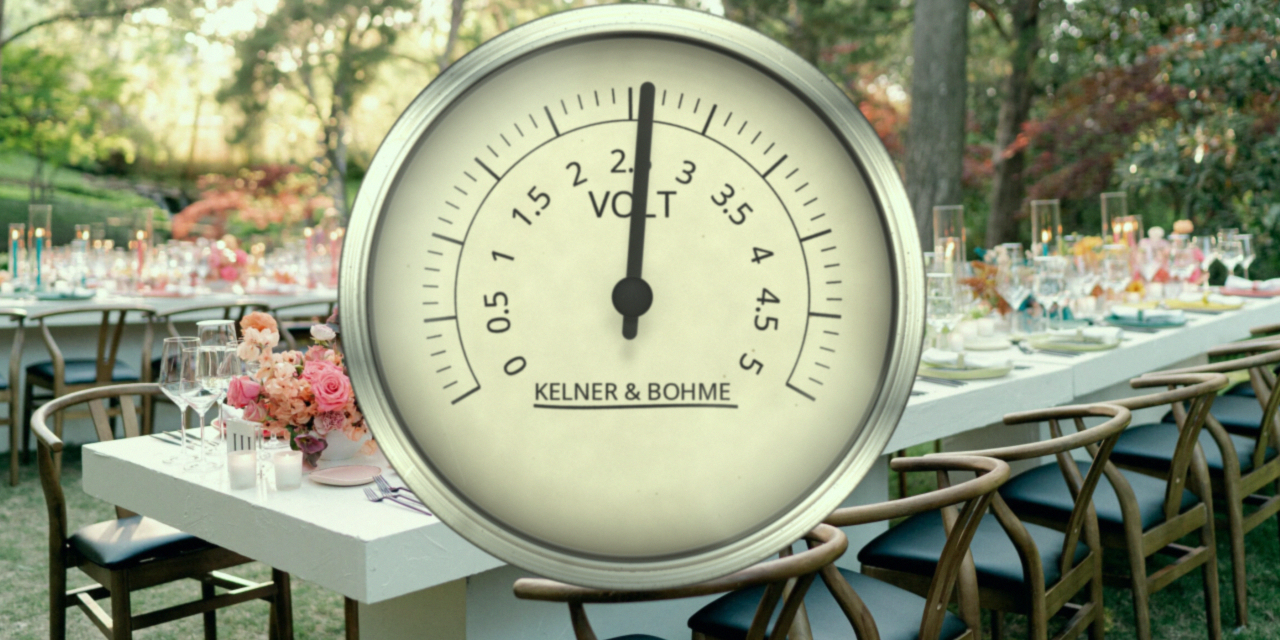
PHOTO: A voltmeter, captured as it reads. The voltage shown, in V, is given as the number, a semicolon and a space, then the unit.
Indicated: 2.6; V
